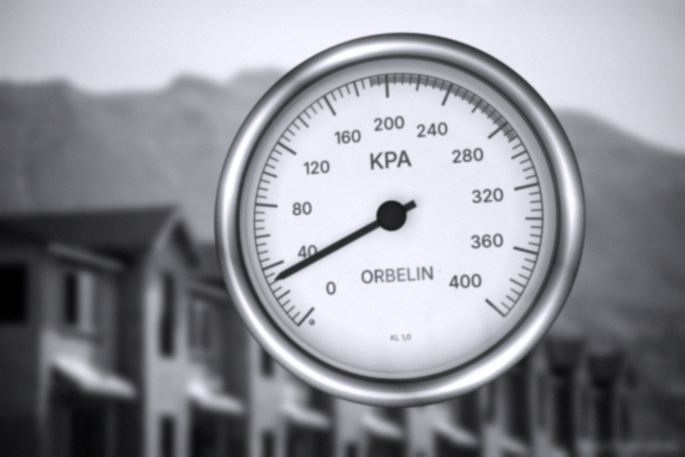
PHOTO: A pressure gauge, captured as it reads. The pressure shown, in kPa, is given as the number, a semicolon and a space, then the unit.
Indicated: 30; kPa
